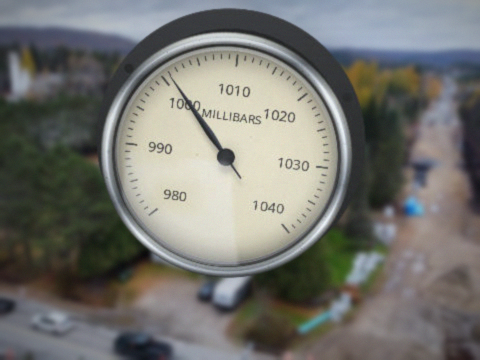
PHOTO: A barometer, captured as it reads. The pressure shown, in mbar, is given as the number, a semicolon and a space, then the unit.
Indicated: 1001; mbar
